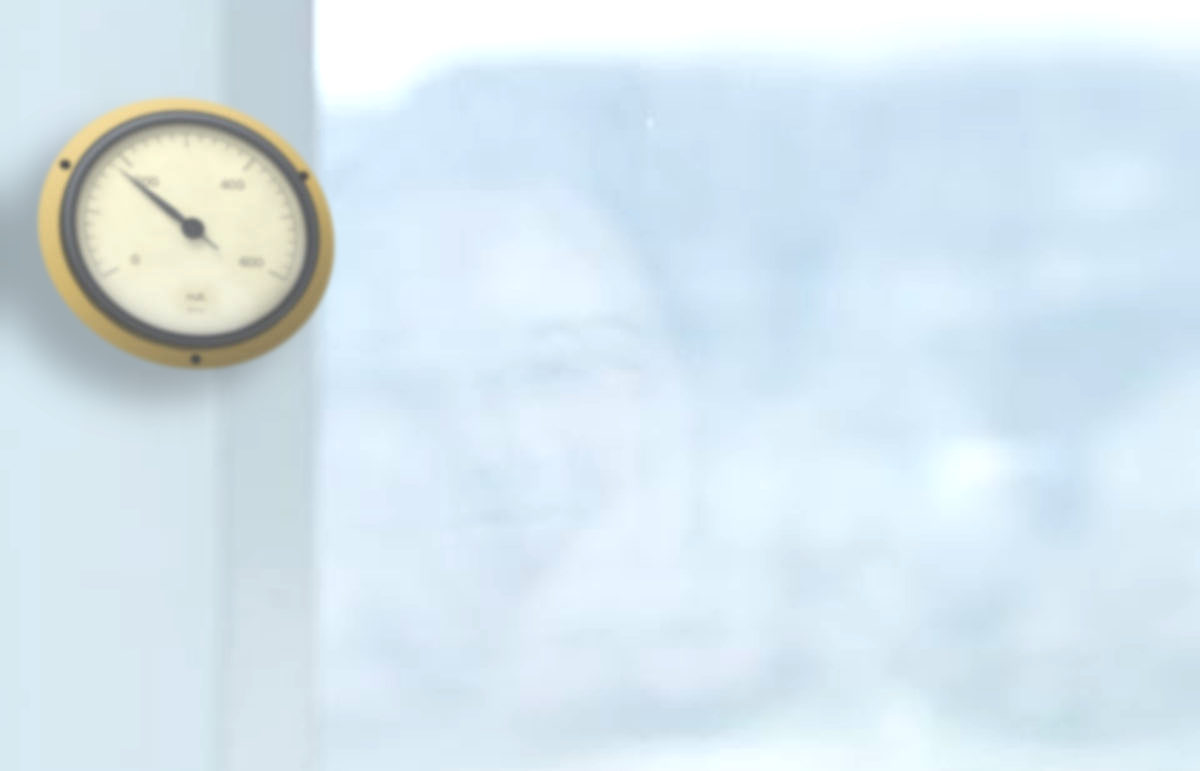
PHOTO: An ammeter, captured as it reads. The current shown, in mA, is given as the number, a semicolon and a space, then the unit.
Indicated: 180; mA
